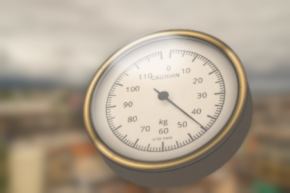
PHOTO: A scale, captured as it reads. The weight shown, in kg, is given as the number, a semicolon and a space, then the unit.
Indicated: 45; kg
